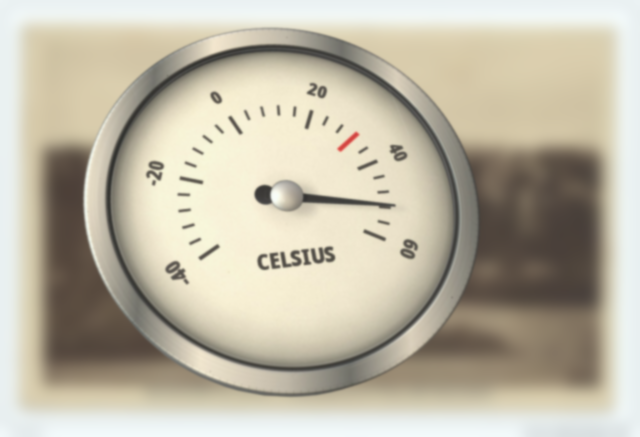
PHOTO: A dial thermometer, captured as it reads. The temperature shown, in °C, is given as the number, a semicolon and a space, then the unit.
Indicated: 52; °C
